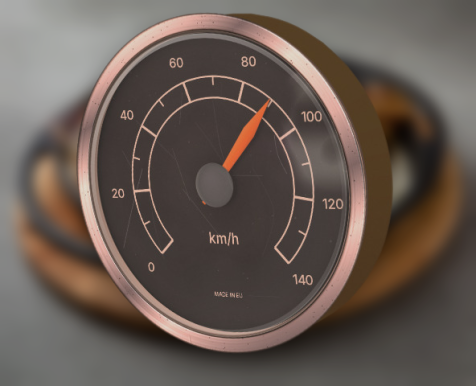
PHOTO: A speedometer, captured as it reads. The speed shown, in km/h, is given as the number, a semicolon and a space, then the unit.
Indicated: 90; km/h
